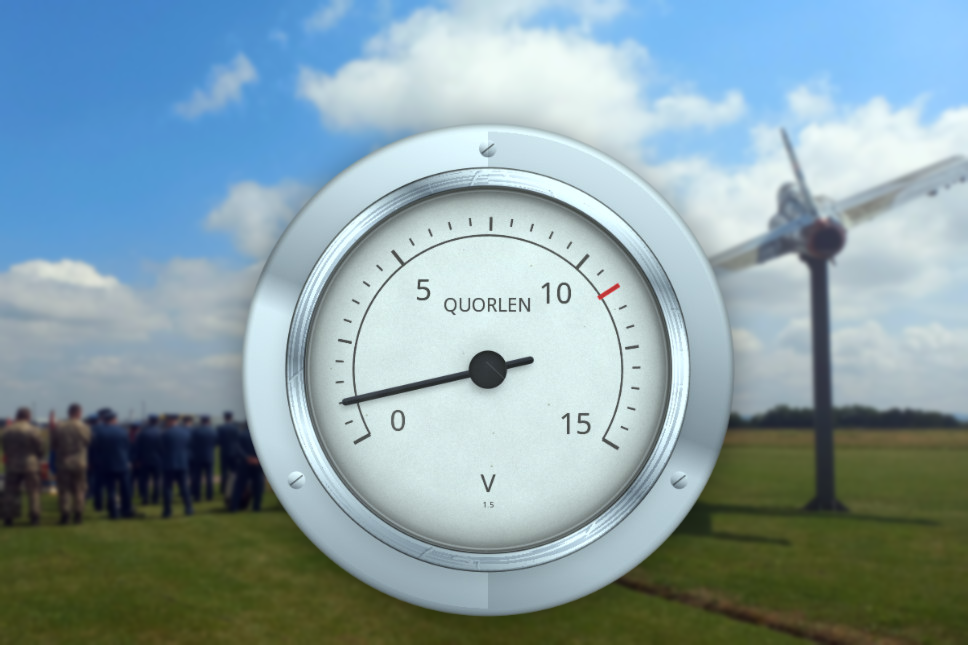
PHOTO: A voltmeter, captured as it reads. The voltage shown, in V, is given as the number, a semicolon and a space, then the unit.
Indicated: 1; V
